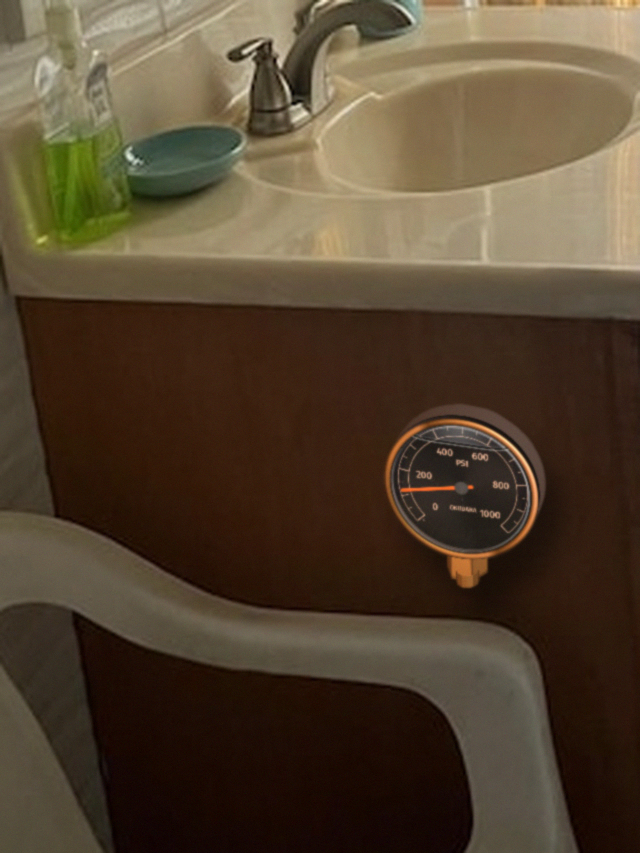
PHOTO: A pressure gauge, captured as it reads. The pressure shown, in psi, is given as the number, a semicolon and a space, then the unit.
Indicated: 125; psi
